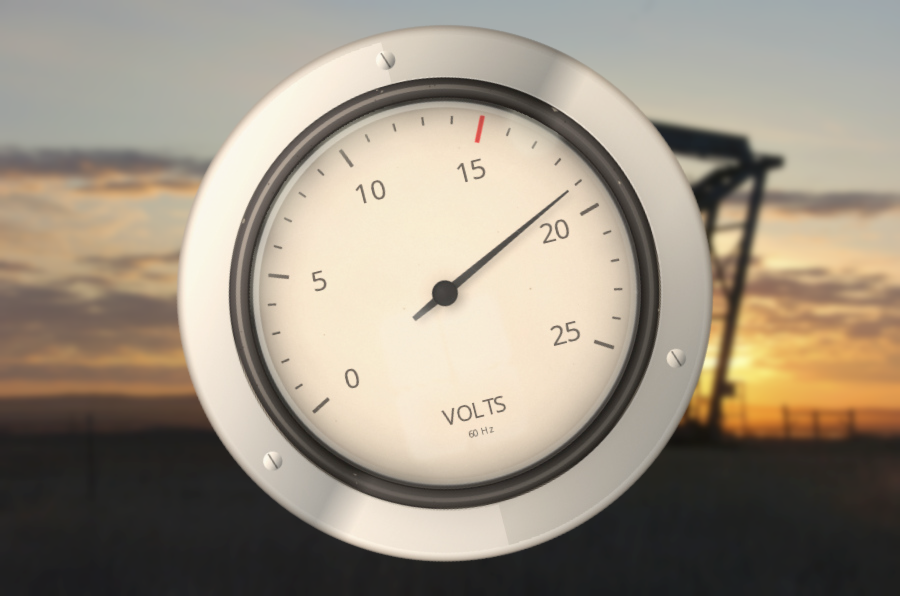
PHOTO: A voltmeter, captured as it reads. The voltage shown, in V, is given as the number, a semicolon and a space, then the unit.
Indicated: 19; V
